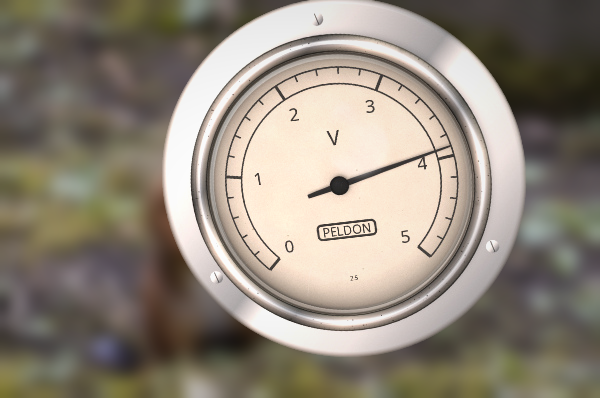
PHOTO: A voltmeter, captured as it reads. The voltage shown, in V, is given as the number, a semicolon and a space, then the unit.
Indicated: 3.9; V
